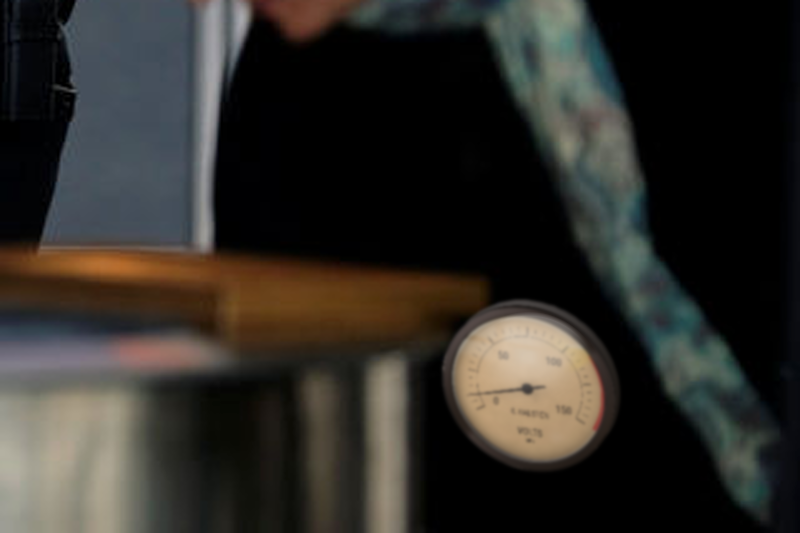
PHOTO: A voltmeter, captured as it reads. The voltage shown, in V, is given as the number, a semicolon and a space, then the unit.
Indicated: 10; V
